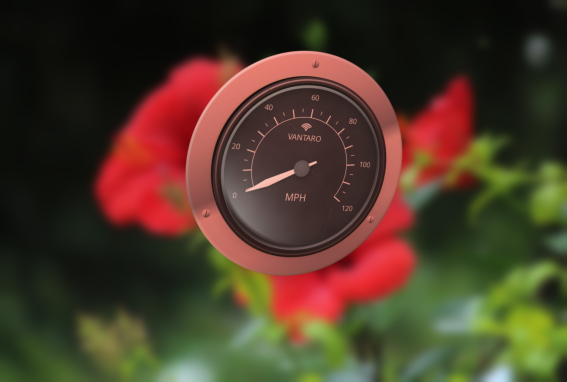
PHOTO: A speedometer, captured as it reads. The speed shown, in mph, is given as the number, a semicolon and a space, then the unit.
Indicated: 0; mph
